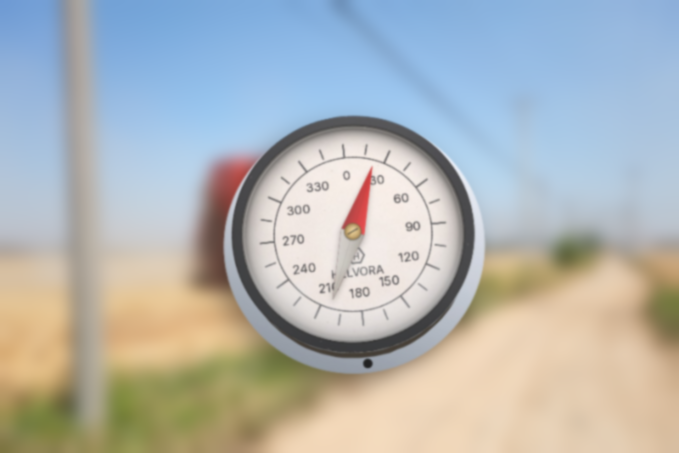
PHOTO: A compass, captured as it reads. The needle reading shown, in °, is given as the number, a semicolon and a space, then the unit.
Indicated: 22.5; °
